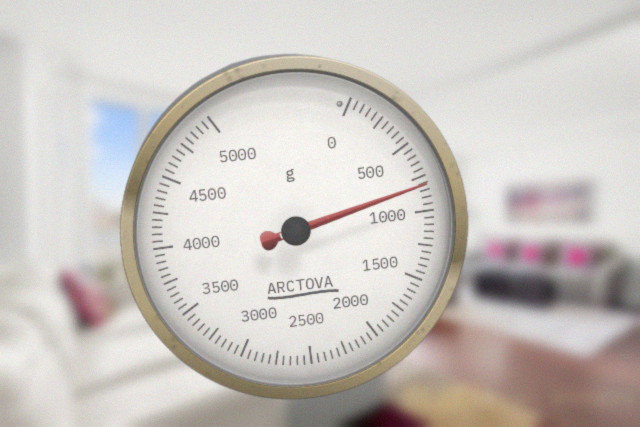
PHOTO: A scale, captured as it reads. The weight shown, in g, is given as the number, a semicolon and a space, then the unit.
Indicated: 800; g
